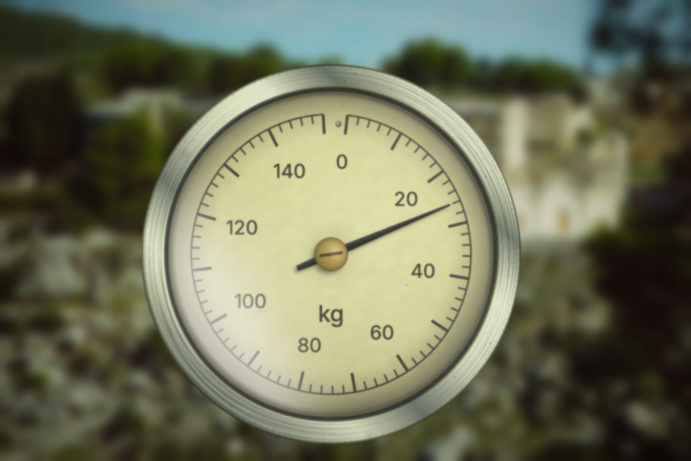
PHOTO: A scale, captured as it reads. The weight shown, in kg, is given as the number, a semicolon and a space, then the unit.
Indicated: 26; kg
